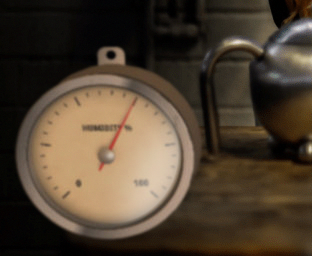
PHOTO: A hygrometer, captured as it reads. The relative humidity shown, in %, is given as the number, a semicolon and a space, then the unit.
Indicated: 60; %
